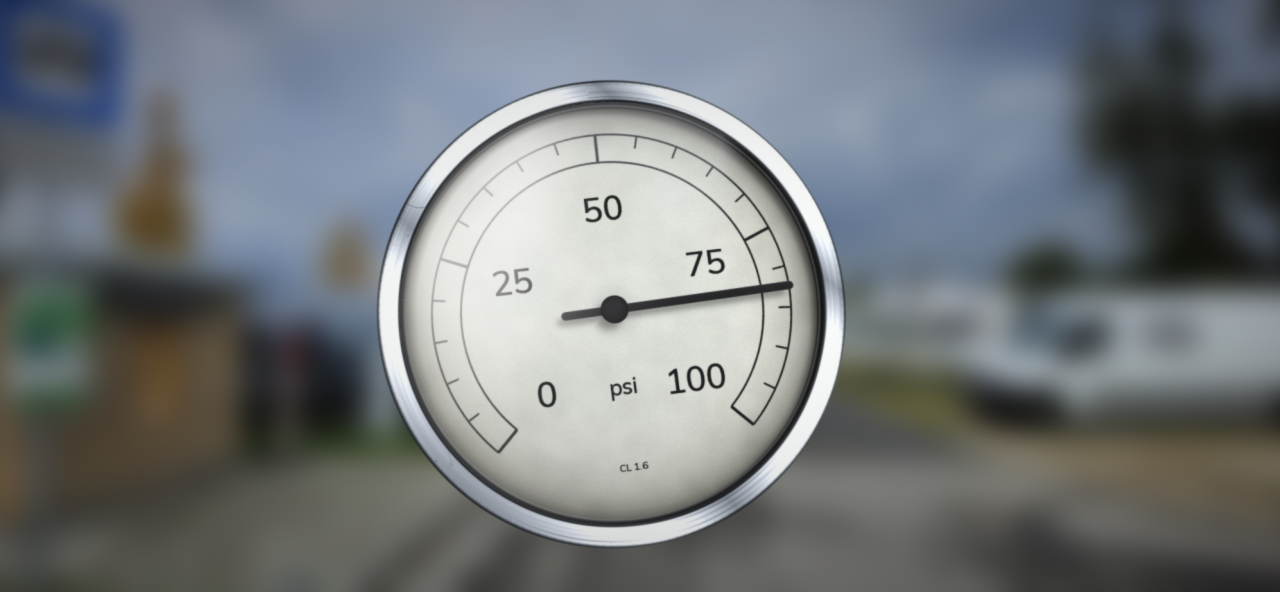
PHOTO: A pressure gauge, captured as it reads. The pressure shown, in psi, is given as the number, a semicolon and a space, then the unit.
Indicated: 82.5; psi
